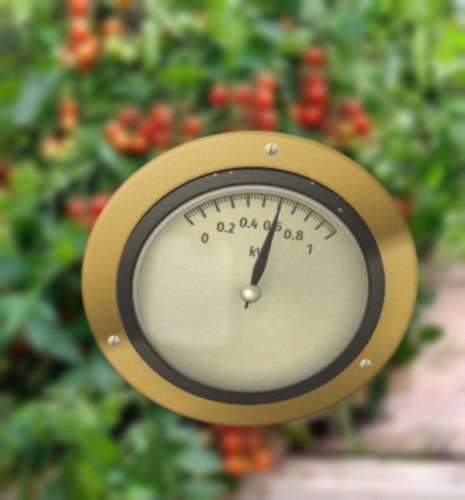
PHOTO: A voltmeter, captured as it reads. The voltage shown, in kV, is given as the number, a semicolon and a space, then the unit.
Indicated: 0.6; kV
